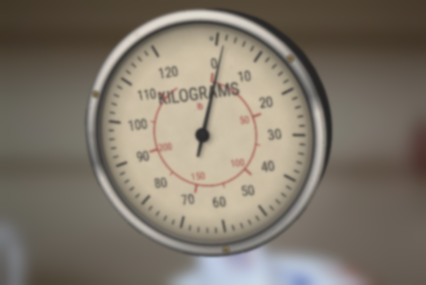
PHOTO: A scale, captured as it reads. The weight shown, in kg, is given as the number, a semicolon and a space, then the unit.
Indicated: 2; kg
